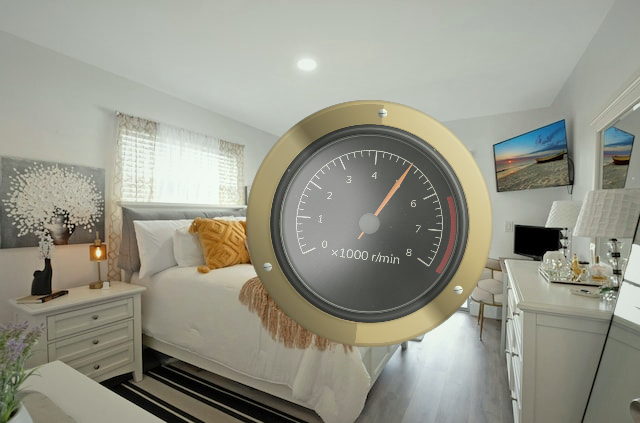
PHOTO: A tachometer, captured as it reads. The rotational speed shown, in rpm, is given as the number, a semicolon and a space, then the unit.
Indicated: 5000; rpm
